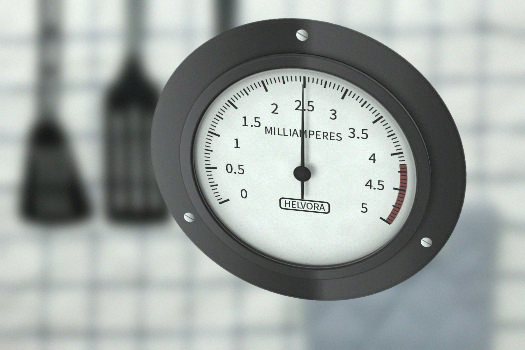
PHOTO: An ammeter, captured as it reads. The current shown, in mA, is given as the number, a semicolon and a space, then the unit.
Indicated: 2.5; mA
